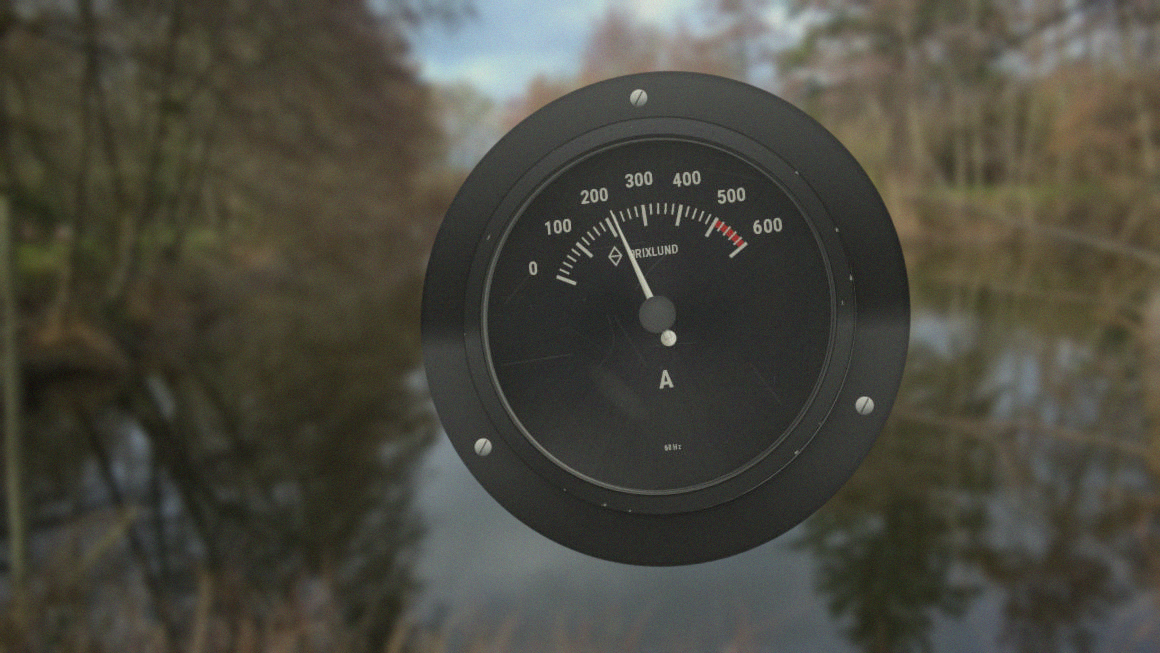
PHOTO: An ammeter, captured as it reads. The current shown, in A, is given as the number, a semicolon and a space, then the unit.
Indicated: 220; A
